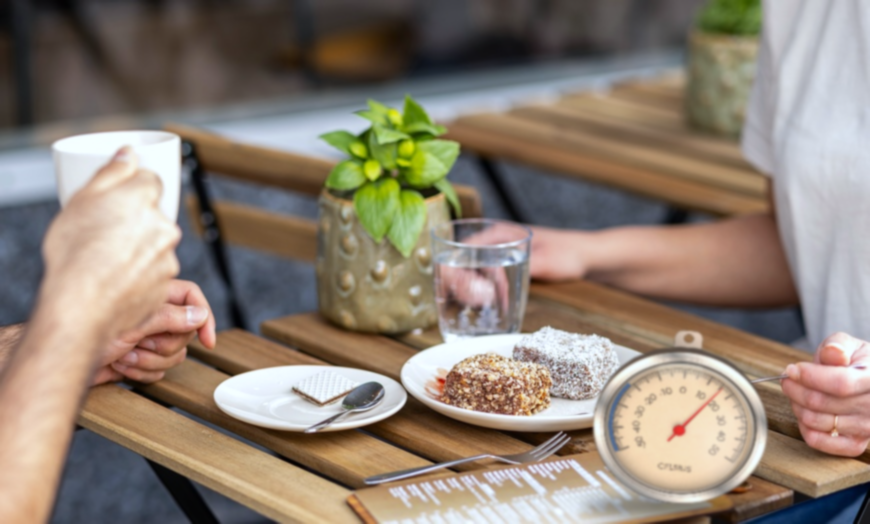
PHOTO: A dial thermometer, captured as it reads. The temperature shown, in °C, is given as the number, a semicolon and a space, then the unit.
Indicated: 15; °C
